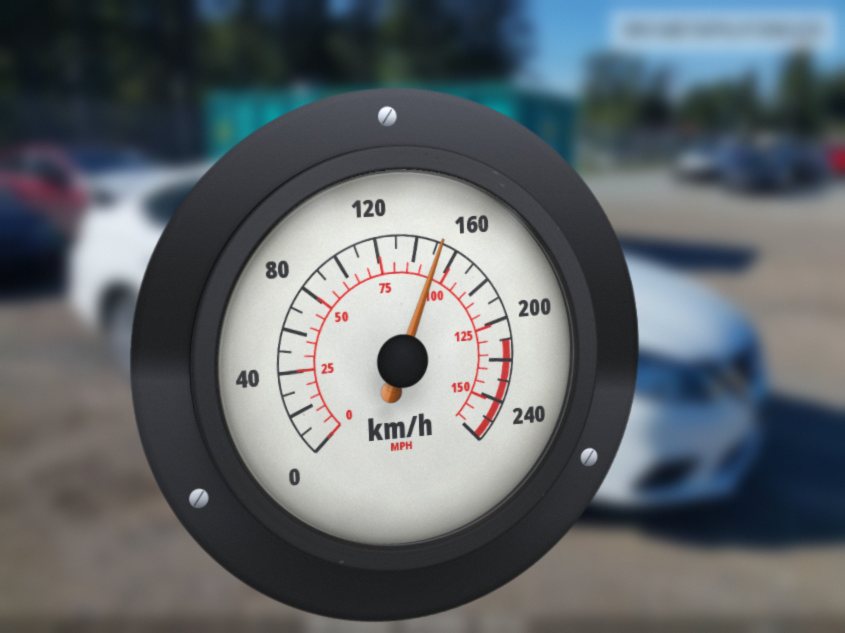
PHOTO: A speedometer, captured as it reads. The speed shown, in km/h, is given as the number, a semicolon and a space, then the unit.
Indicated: 150; km/h
